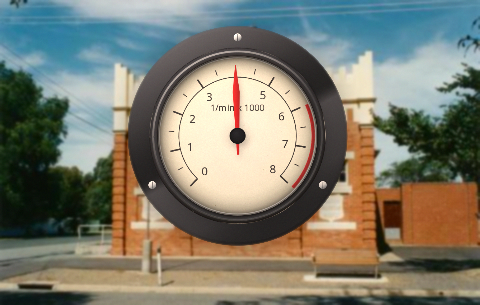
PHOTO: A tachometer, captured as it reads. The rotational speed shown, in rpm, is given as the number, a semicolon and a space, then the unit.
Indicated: 4000; rpm
